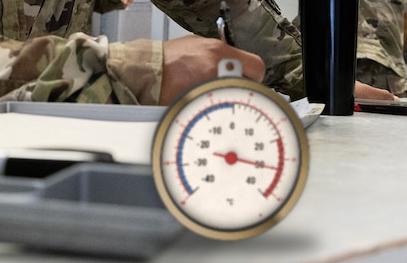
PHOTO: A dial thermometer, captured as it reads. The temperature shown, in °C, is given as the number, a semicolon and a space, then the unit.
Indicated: 30; °C
